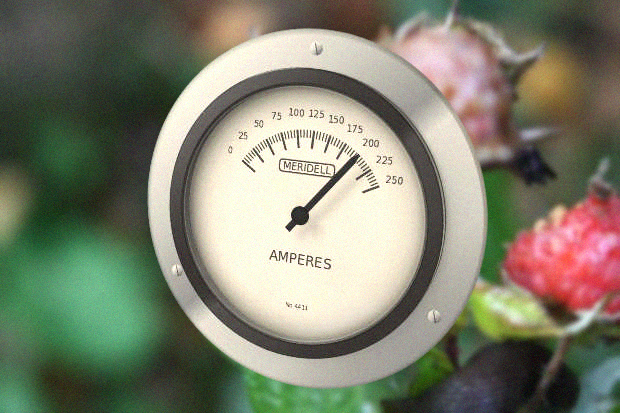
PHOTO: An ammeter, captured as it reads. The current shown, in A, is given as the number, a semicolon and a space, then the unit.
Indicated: 200; A
